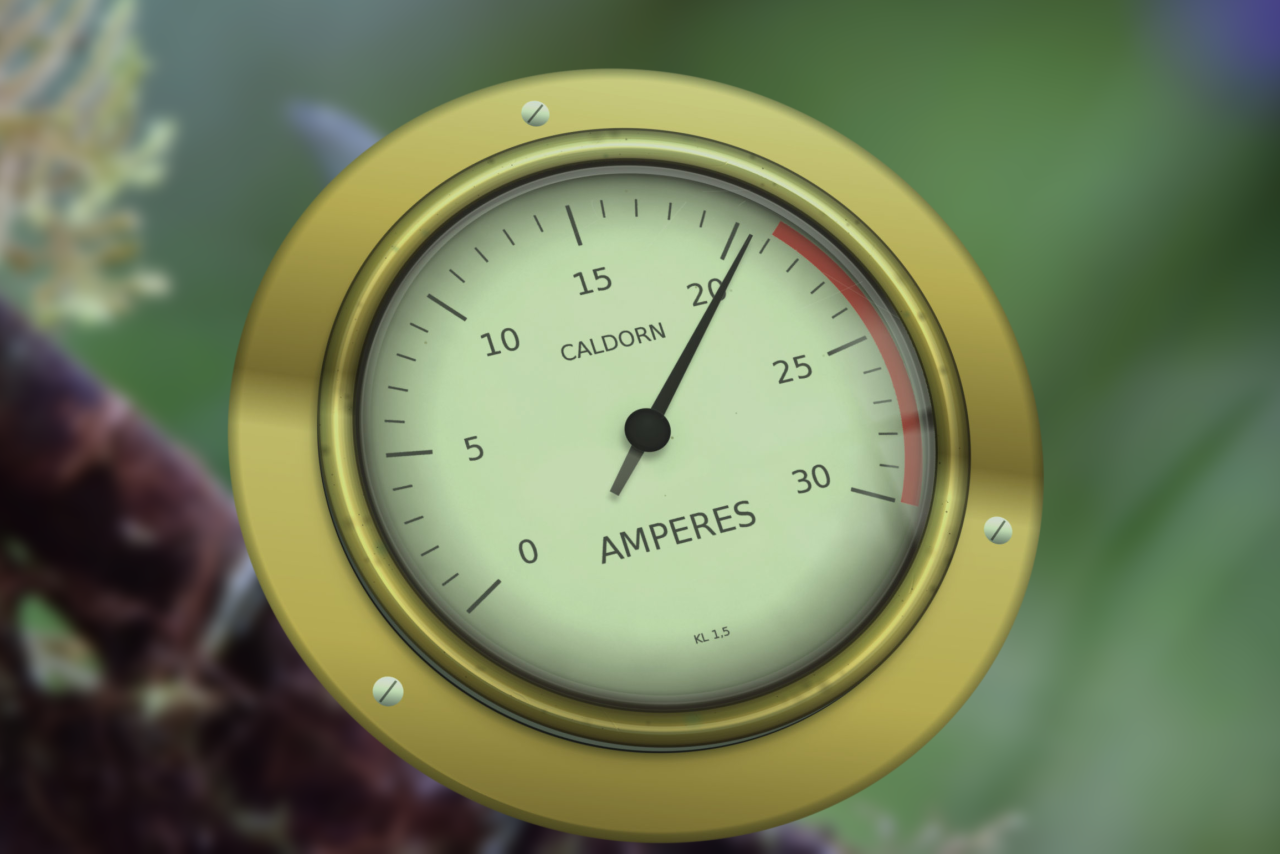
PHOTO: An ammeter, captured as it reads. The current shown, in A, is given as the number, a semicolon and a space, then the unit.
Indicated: 20.5; A
